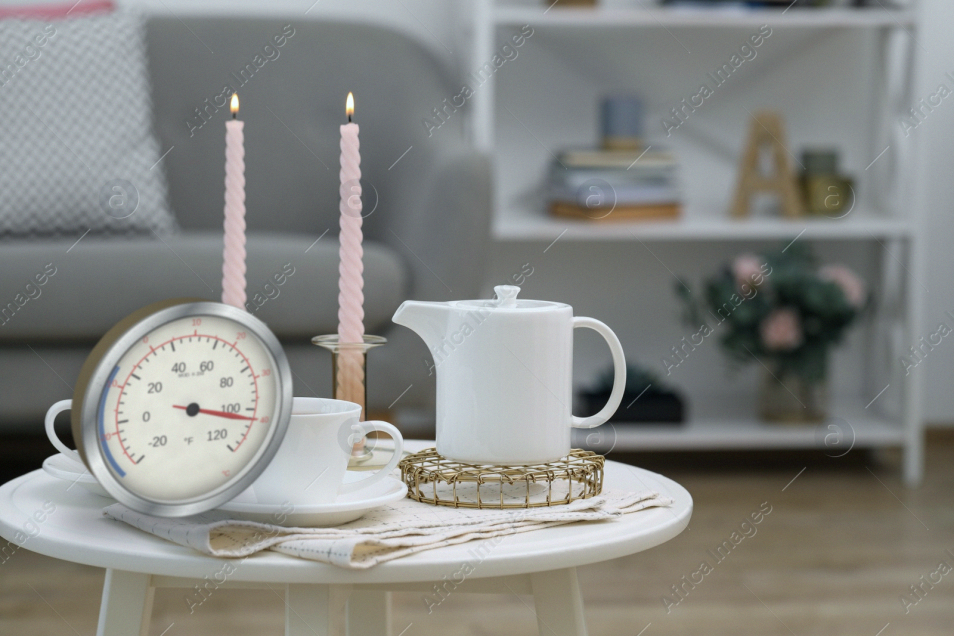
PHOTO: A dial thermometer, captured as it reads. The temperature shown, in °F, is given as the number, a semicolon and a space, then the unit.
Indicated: 104; °F
